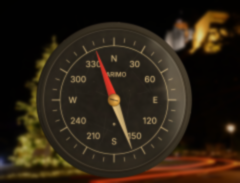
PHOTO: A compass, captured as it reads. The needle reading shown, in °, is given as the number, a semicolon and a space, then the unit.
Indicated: 340; °
